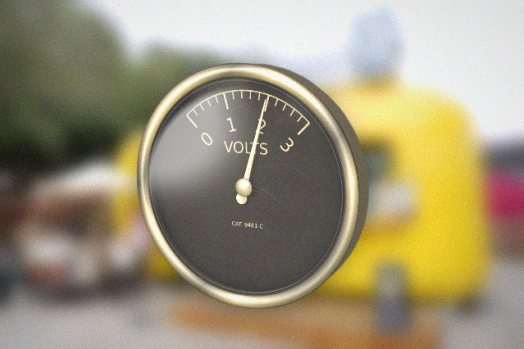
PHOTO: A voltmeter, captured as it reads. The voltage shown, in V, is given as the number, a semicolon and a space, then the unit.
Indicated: 2; V
